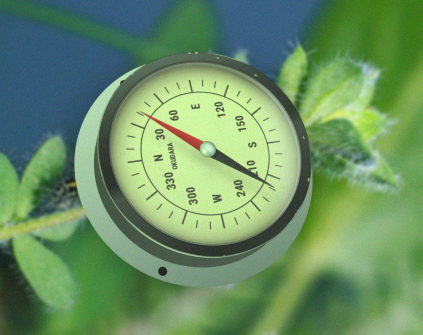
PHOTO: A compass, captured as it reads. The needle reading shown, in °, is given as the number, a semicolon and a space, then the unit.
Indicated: 40; °
